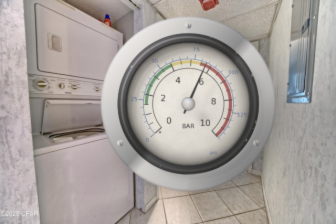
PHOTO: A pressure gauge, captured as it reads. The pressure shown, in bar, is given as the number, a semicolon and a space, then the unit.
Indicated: 5.75; bar
